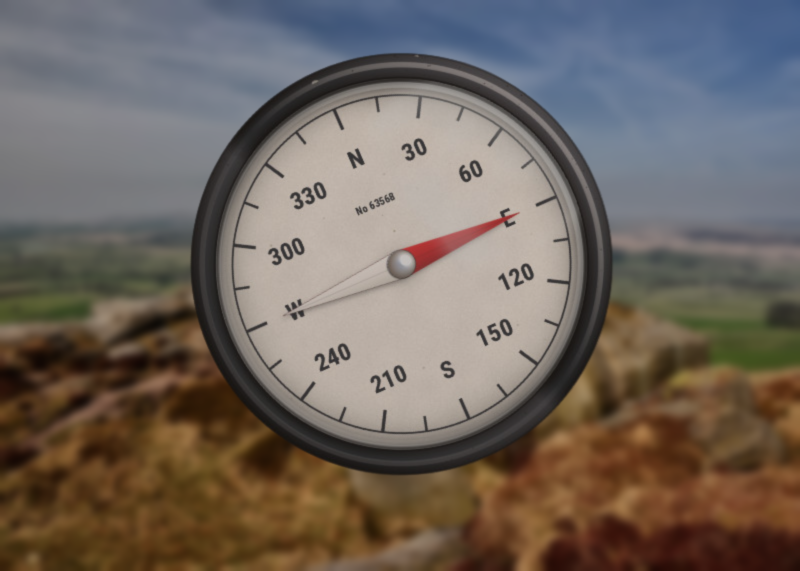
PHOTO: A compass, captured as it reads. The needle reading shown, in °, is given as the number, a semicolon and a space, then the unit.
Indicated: 90; °
